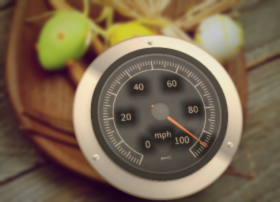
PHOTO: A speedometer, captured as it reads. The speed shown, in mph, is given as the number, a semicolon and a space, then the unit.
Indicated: 95; mph
